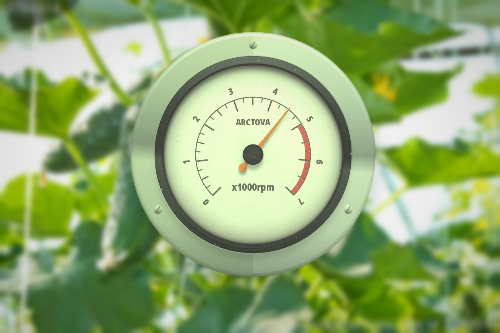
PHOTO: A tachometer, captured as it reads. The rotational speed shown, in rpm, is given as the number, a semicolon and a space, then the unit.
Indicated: 4500; rpm
